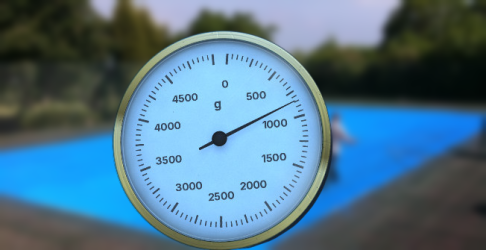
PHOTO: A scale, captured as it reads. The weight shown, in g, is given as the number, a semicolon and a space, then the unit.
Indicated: 850; g
